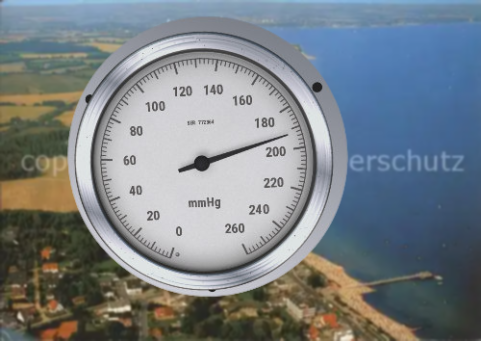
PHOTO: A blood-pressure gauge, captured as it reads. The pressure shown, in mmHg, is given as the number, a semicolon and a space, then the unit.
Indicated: 192; mmHg
